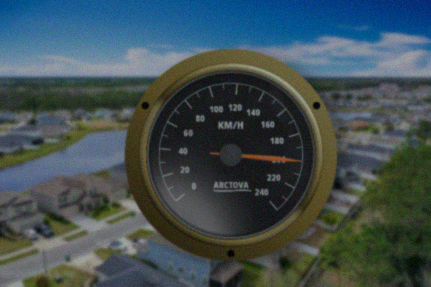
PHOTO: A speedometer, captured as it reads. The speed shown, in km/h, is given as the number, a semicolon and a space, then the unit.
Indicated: 200; km/h
